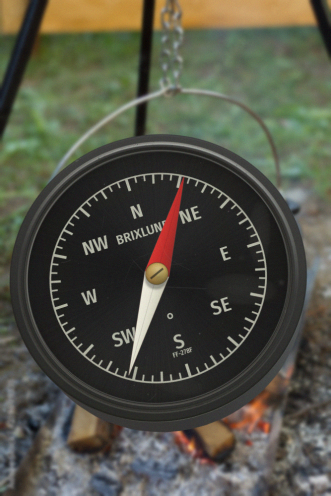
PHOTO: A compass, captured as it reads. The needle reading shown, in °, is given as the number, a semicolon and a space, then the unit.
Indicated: 32.5; °
